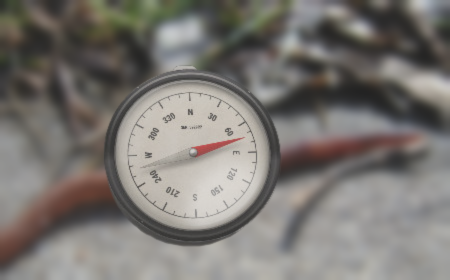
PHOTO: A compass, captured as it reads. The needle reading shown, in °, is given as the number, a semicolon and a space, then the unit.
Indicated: 75; °
